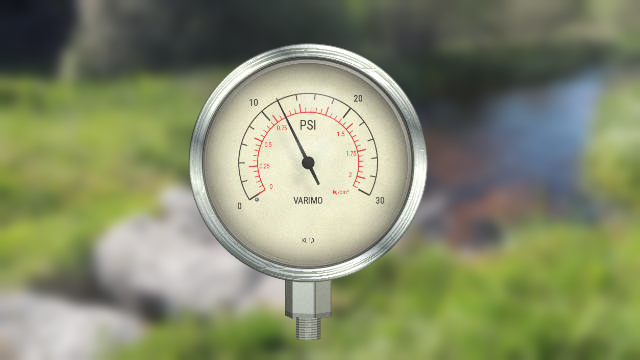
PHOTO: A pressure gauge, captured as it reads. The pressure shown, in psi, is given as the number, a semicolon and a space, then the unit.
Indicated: 12; psi
